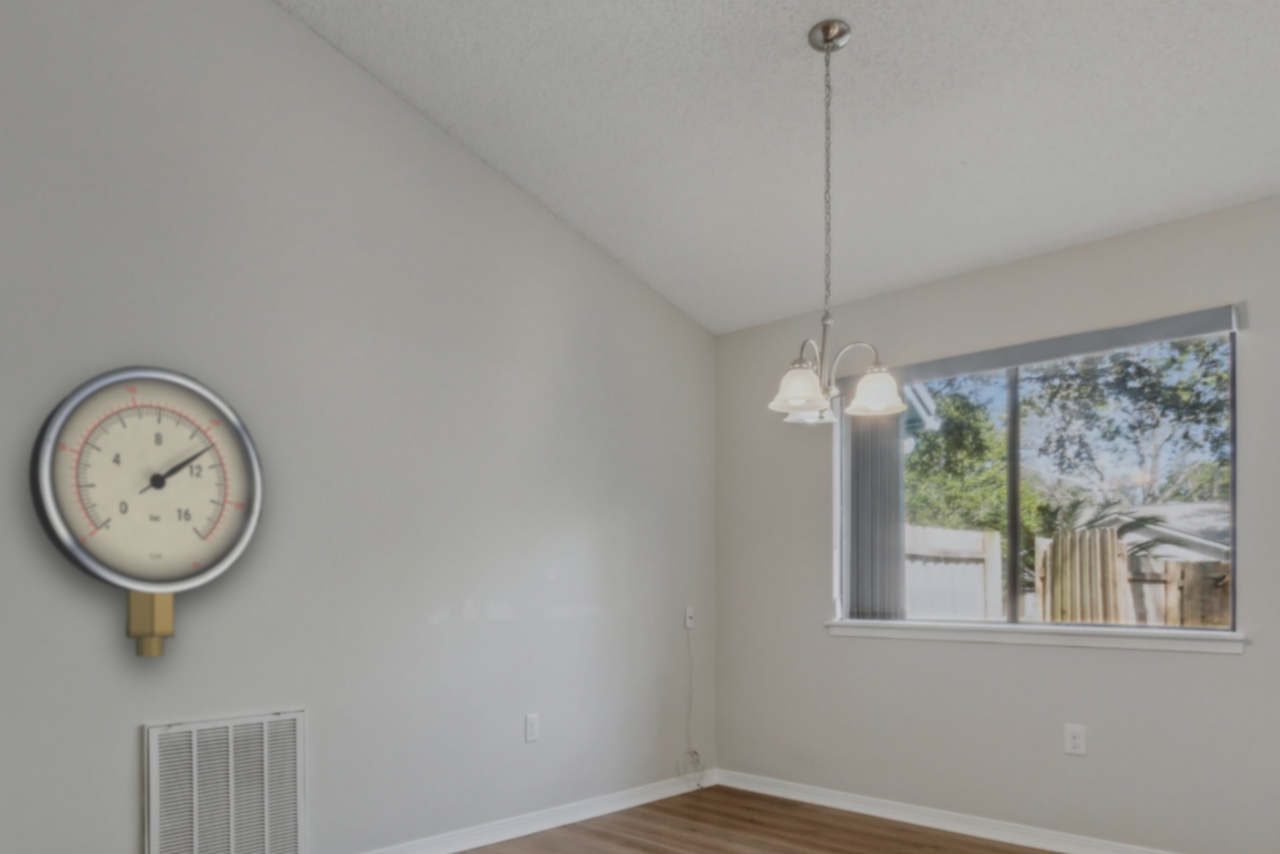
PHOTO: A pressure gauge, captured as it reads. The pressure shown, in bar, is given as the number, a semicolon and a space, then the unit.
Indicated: 11; bar
